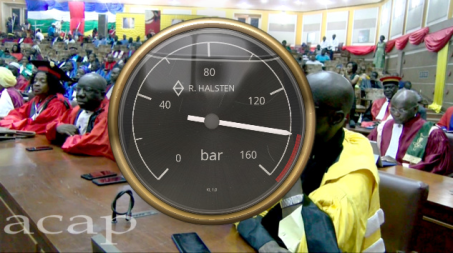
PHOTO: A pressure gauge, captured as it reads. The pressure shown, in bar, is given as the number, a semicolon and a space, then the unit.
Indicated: 140; bar
